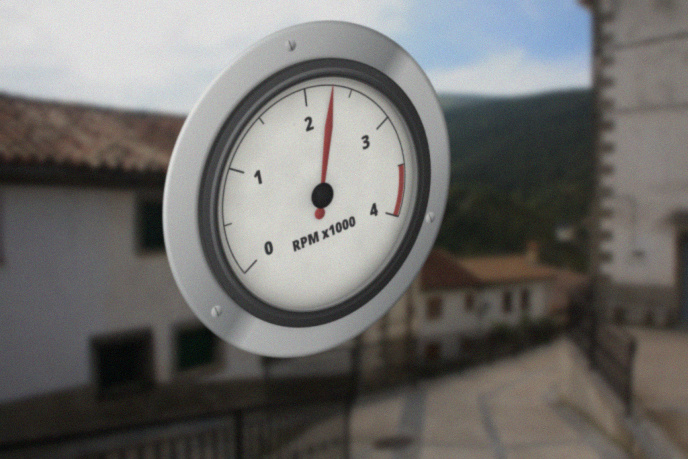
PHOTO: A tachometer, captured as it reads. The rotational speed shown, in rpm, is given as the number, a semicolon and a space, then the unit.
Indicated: 2250; rpm
